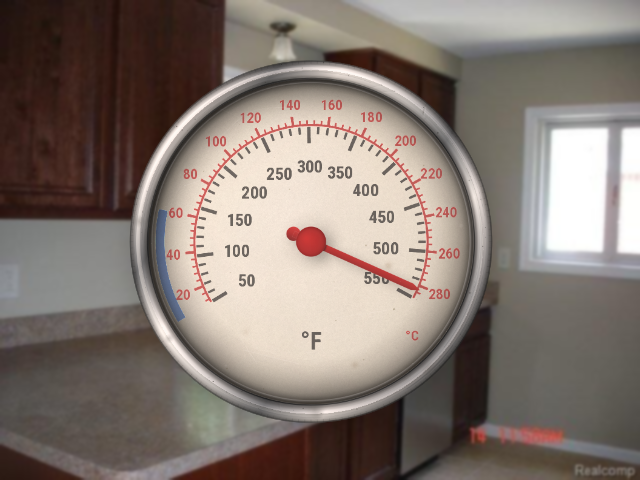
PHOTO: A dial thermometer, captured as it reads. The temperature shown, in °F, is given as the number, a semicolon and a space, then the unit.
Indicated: 540; °F
